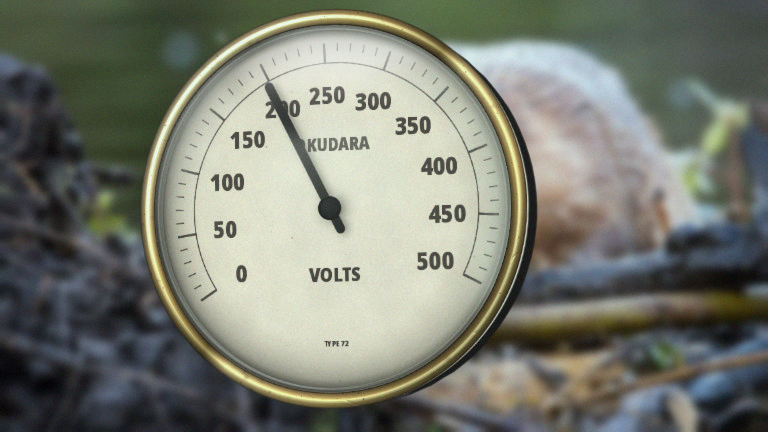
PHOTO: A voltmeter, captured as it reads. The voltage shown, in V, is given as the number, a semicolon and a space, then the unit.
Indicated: 200; V
